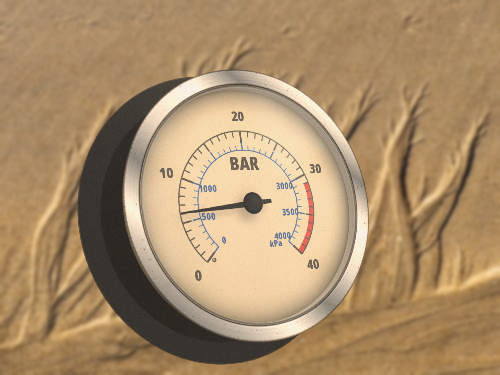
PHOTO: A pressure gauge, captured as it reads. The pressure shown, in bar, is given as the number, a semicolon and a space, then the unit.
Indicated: 6; bar
